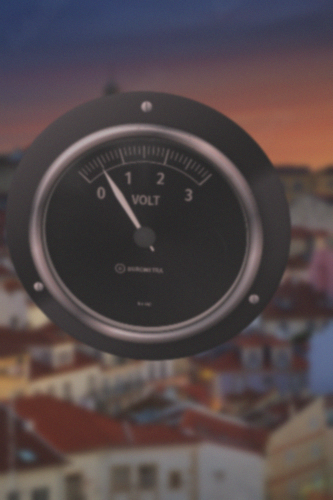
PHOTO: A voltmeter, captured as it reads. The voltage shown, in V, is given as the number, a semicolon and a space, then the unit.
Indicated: 0.5; V
